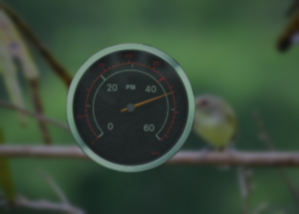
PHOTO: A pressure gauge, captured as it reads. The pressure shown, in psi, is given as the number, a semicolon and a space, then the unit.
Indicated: 45; psi
